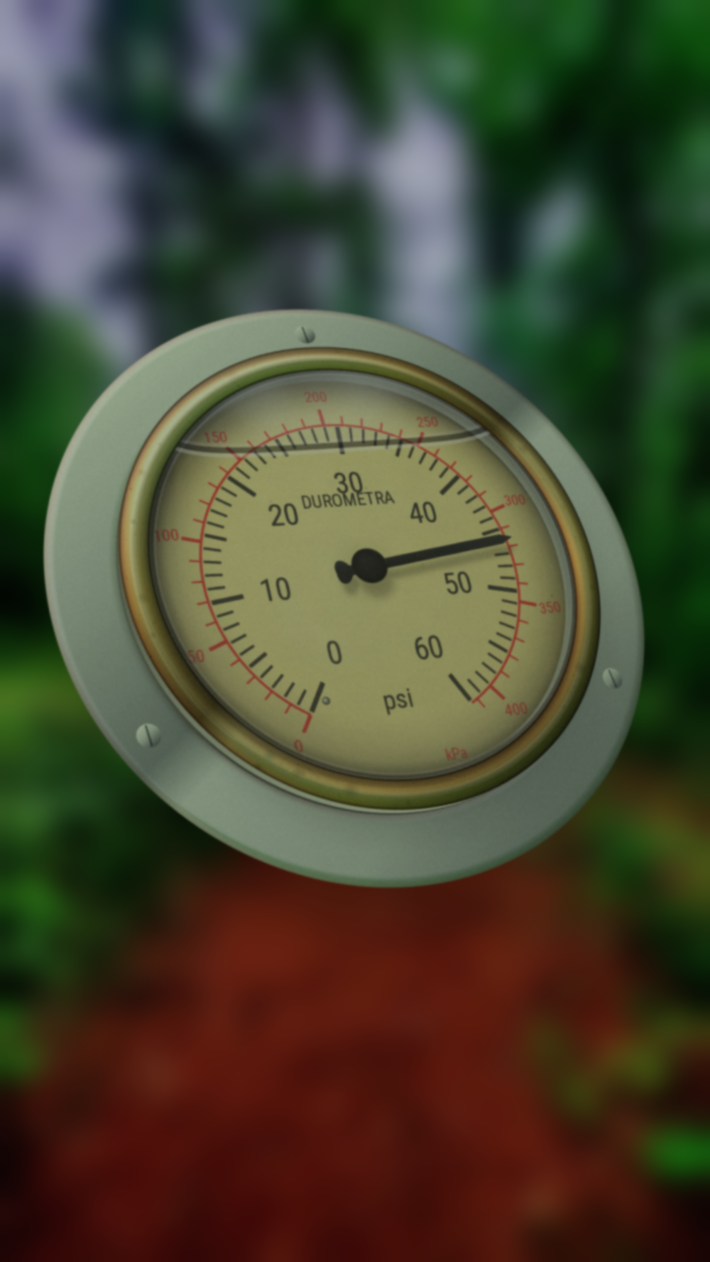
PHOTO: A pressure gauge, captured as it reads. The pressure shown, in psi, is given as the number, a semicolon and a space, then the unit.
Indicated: 46; psi
